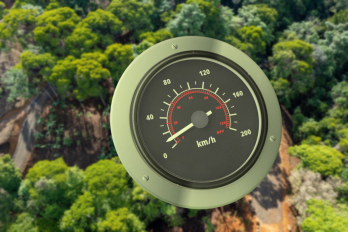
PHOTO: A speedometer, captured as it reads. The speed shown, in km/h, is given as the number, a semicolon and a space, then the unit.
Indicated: 10; km/h
